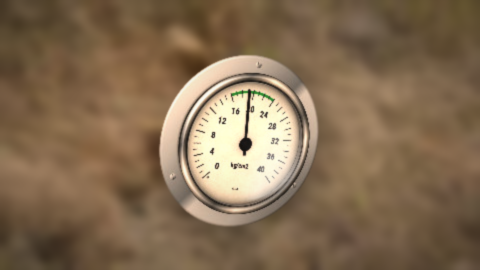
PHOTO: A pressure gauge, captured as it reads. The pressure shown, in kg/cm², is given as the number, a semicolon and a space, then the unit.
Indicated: 19; kg/cm²
